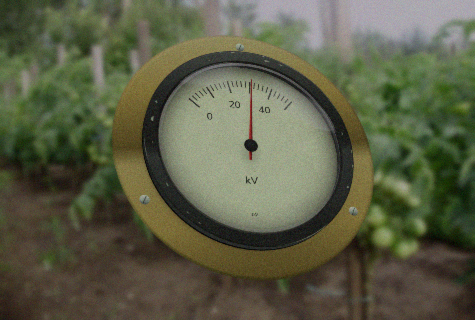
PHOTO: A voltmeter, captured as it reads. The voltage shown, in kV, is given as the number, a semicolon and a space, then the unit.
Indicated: 30; kV
